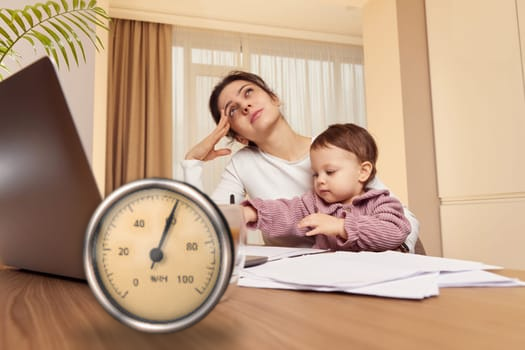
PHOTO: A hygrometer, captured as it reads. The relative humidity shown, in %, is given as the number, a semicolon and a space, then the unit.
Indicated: 60; %
